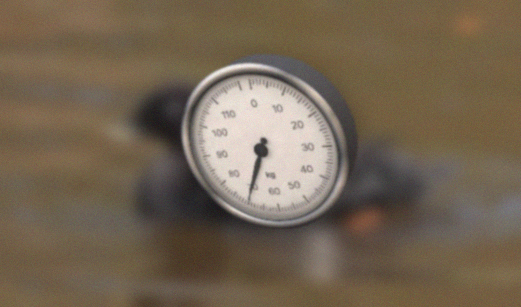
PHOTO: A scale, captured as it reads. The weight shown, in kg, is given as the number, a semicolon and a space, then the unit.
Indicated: 70; kg
